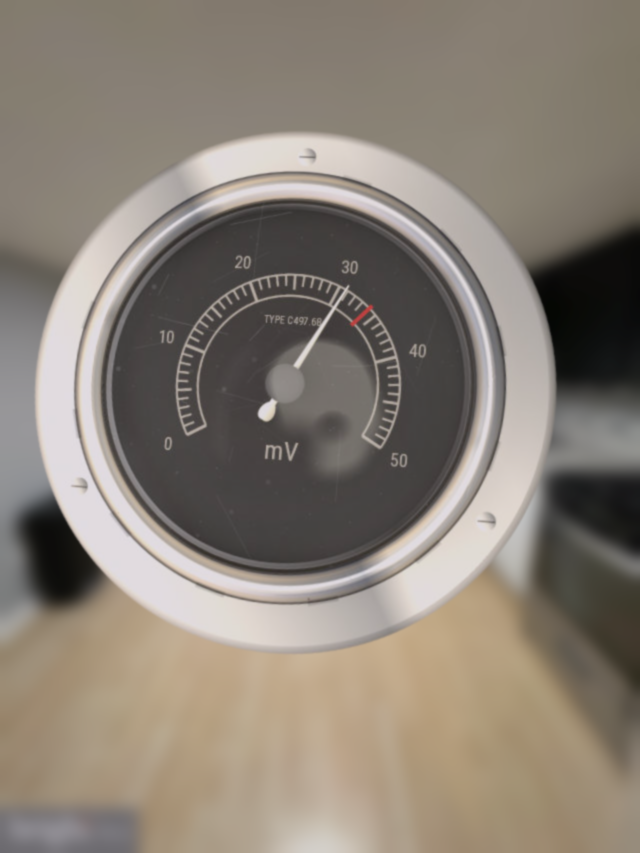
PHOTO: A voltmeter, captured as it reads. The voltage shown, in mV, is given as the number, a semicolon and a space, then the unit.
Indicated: 31; mV
